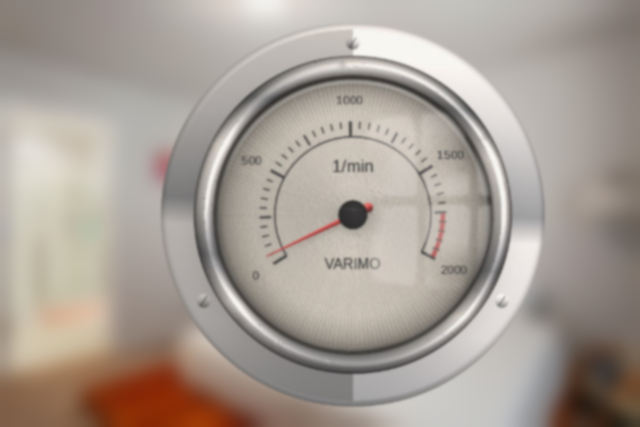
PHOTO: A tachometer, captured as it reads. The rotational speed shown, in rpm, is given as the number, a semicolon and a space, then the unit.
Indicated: 50; rpm
